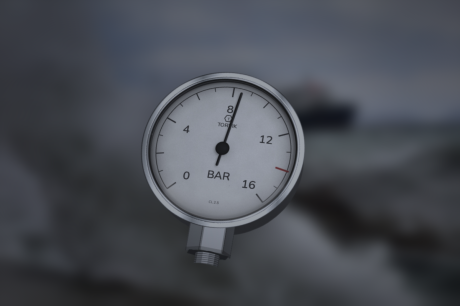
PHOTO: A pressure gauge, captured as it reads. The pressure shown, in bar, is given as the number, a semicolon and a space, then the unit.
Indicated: 8.5; bar
